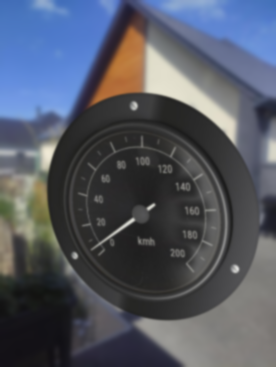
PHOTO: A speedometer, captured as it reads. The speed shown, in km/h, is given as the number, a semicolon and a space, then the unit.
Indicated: 5; km/h
